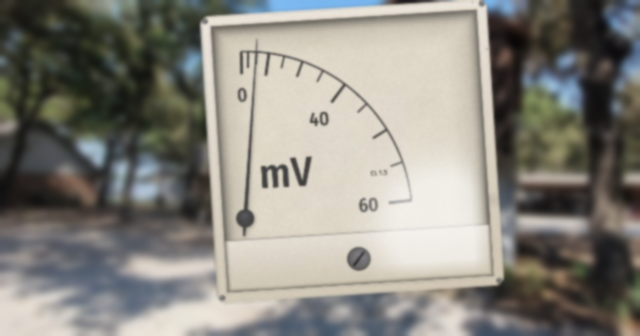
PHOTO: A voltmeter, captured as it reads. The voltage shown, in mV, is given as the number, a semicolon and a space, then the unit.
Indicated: 15; mV
